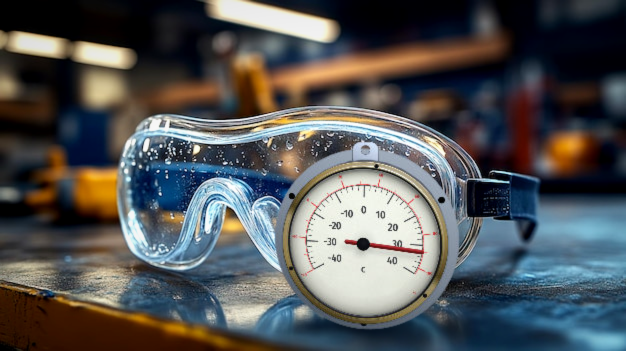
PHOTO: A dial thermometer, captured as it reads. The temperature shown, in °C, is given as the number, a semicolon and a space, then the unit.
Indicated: 32; °C
